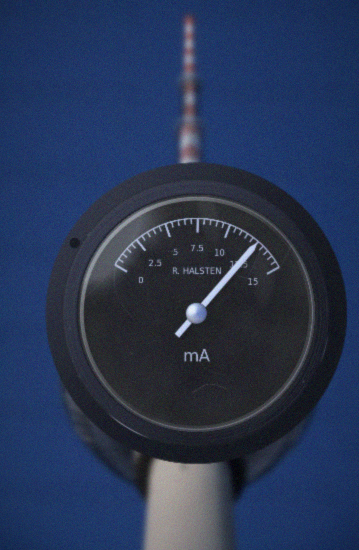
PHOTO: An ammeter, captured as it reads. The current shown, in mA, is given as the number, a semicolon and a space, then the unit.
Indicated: 12.5; mA
